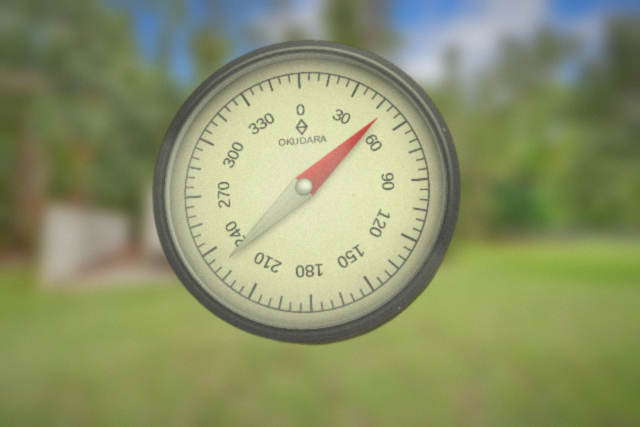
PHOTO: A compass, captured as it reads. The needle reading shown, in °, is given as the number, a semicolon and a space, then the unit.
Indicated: 50; °
